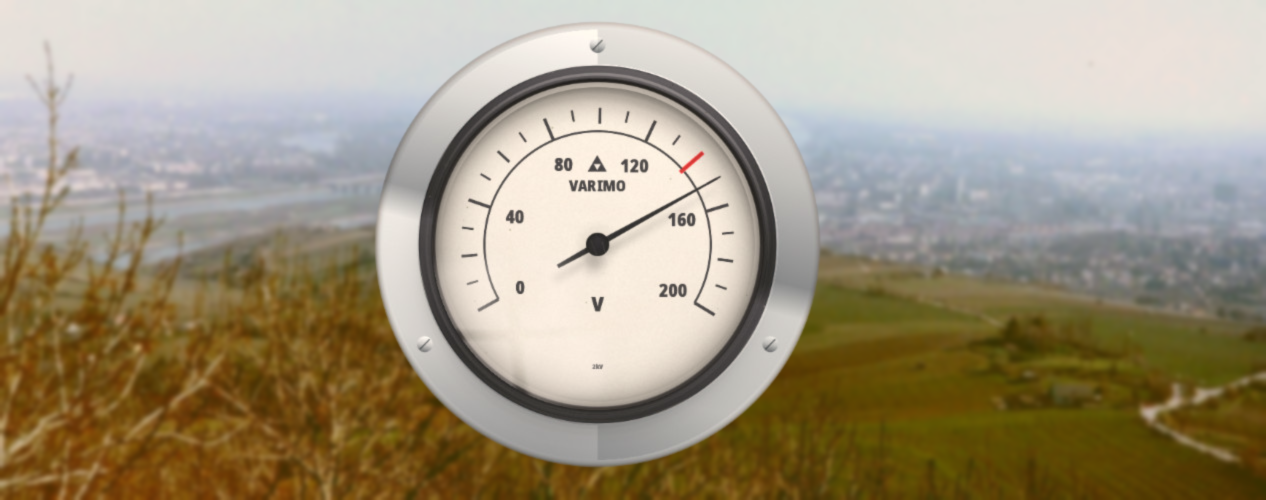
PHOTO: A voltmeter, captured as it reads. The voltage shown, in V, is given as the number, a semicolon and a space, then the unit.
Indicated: 150; V
